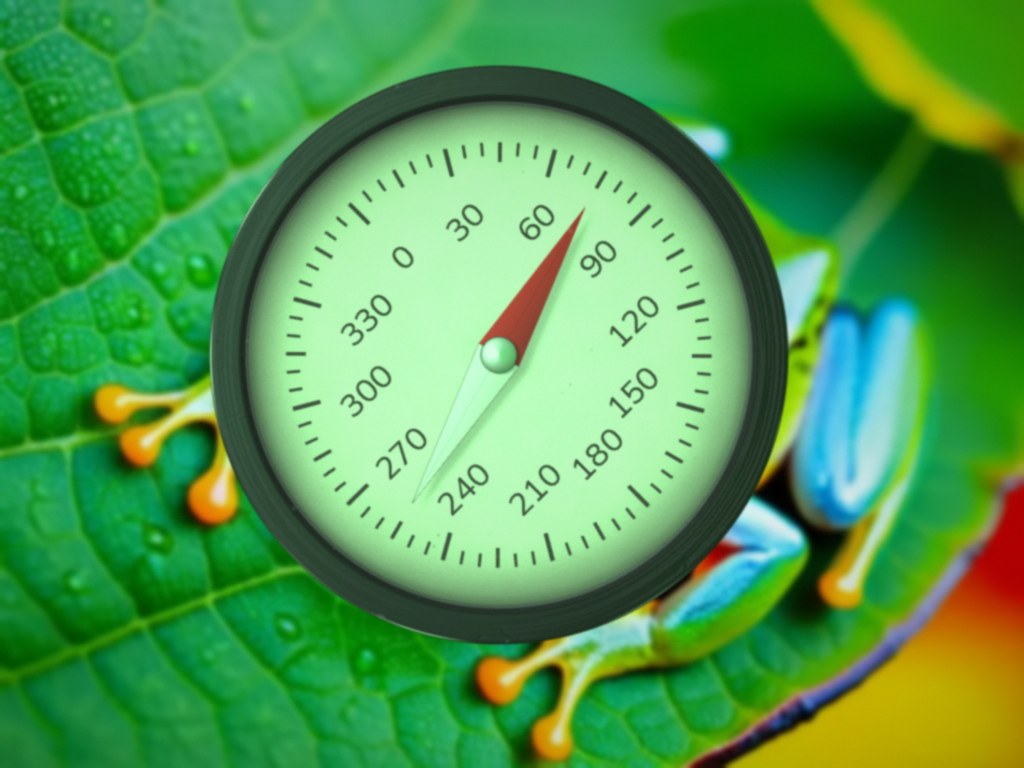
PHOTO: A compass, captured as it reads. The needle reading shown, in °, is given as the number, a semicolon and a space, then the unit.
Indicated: 75; °
